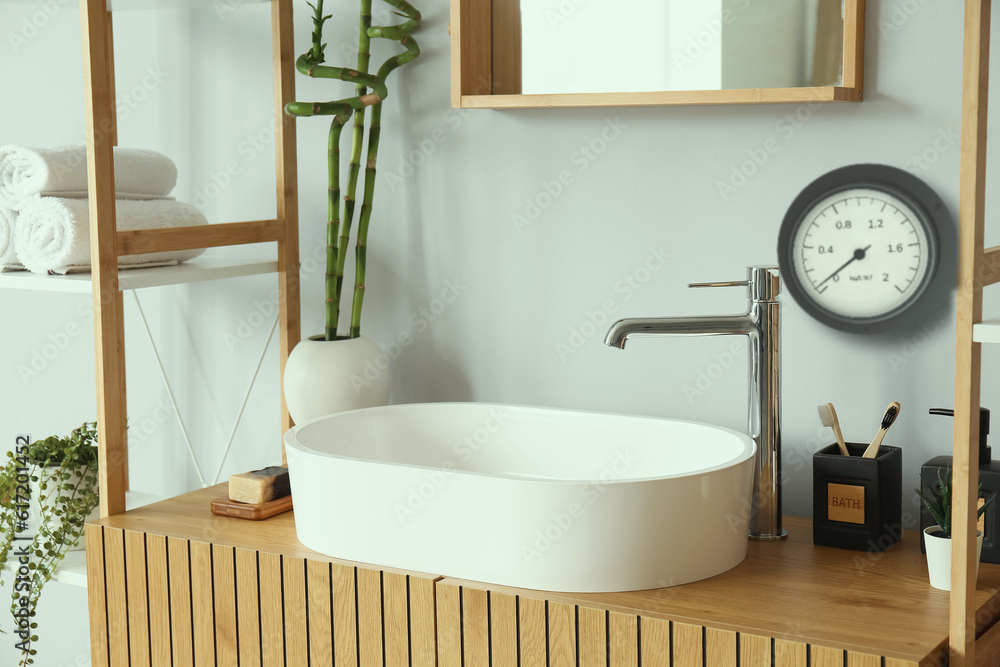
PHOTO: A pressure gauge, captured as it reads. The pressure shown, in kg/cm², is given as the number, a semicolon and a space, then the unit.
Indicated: 0.05; kg/cm²
